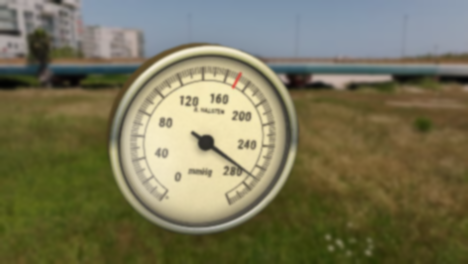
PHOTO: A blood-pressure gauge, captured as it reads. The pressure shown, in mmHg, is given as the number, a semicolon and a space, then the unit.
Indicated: 270; mmHg
